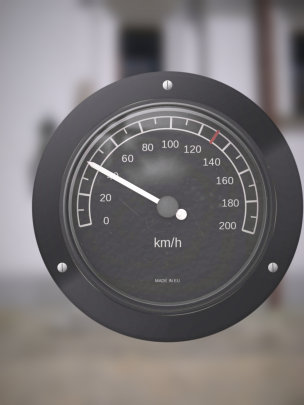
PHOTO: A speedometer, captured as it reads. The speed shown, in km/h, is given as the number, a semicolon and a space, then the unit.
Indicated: 40; km/h
